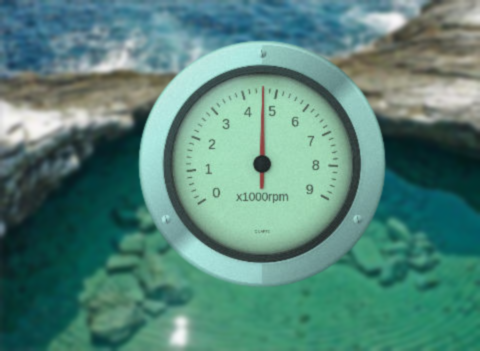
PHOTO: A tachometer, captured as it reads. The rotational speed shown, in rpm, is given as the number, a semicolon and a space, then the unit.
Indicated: 4600; rpm
